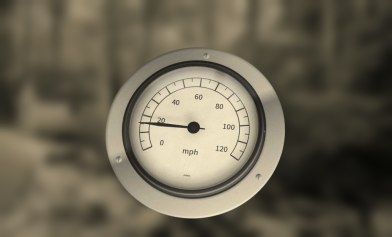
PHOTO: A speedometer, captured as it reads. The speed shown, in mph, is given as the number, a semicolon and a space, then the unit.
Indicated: 15; mph
